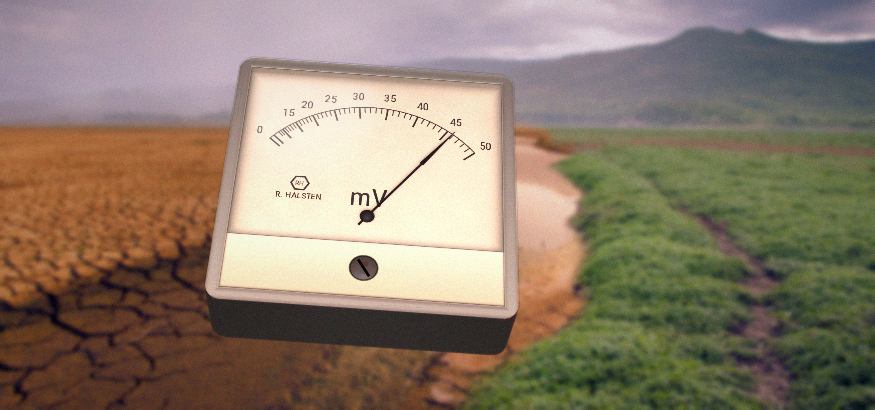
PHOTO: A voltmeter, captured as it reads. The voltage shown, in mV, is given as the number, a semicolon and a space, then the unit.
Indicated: 46; mV
